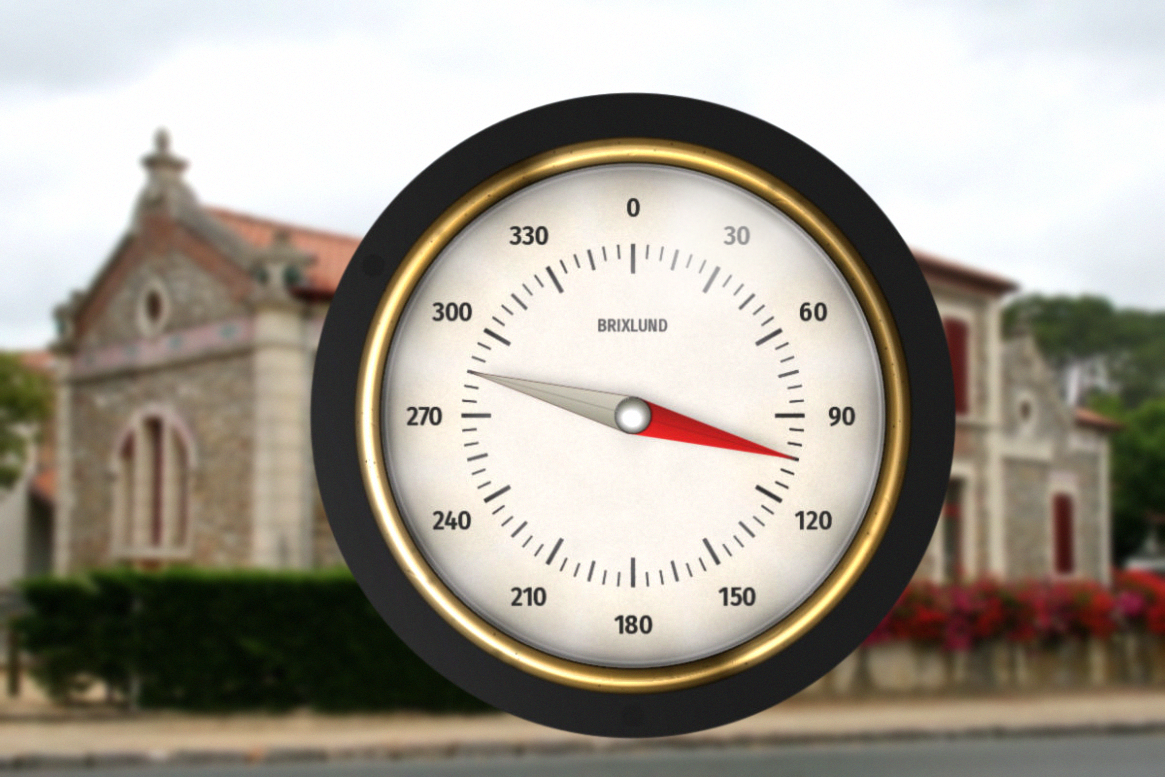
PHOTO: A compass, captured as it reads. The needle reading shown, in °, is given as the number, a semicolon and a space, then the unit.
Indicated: 105; °
